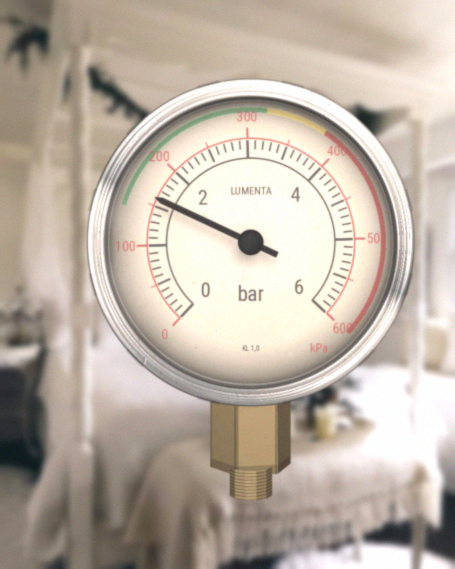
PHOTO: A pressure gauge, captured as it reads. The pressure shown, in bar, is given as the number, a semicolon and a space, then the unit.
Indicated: 1.6; bar
